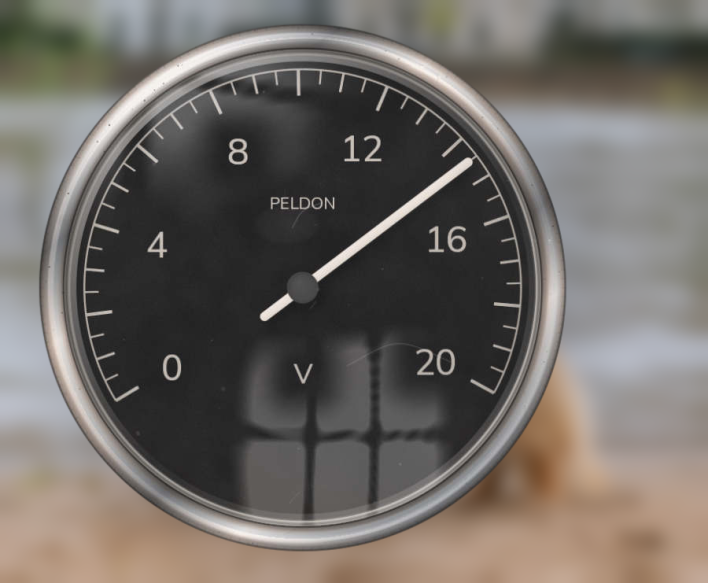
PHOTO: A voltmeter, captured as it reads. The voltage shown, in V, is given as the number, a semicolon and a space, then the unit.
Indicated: 14.5; V
